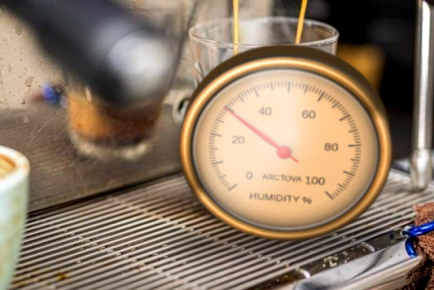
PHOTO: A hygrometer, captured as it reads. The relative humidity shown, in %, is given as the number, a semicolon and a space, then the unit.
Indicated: 30; %
